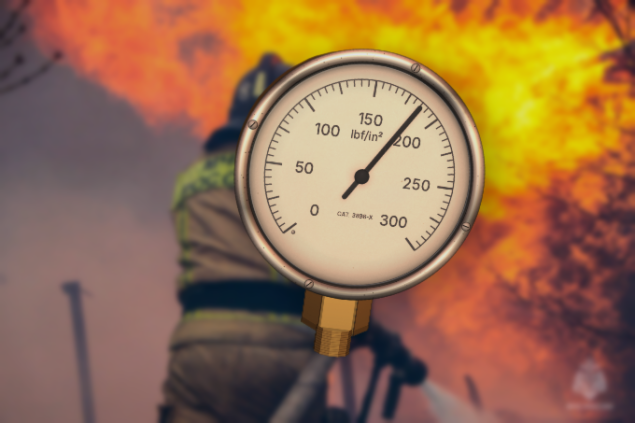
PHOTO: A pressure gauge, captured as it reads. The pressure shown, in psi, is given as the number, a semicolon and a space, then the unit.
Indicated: 185; psi
